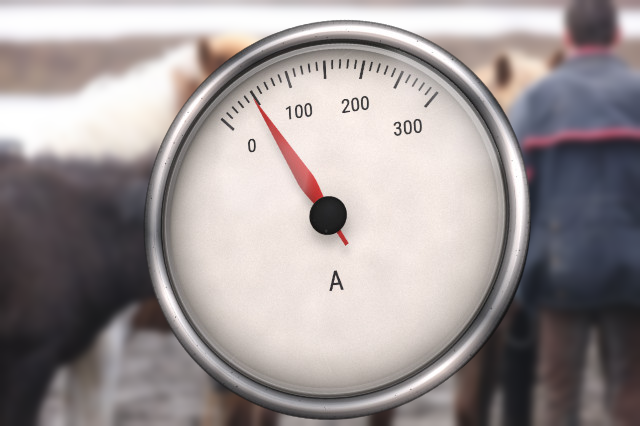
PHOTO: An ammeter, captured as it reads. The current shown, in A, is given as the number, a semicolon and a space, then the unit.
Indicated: 50; A
